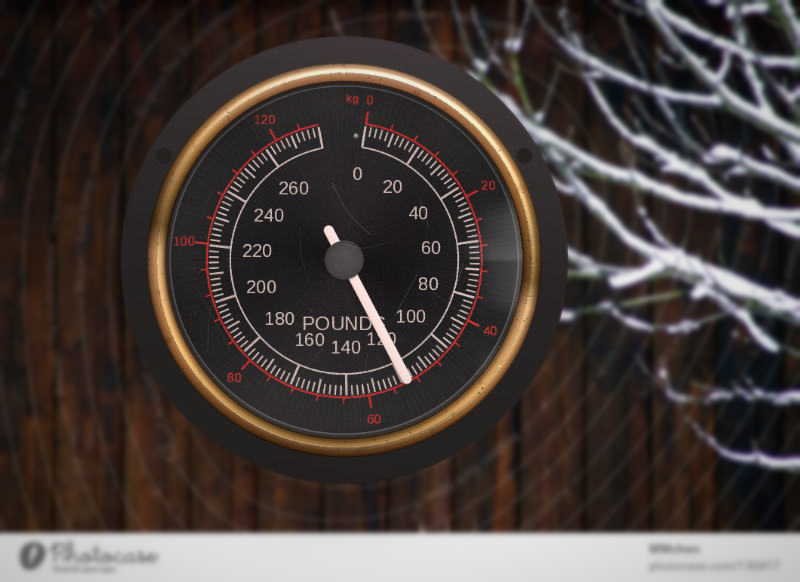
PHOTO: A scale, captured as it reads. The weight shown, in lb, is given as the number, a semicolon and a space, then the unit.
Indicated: 118; lb
